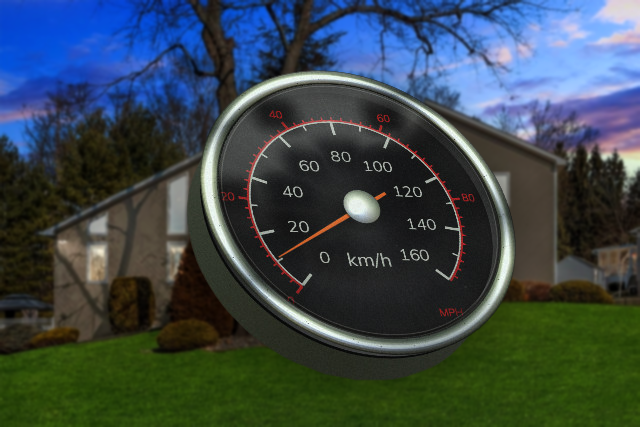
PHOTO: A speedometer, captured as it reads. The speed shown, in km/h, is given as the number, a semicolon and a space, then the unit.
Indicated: 10; km/h
